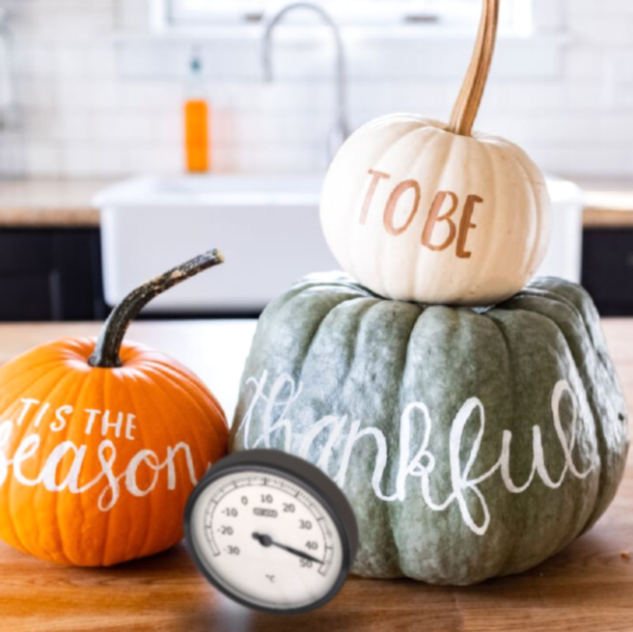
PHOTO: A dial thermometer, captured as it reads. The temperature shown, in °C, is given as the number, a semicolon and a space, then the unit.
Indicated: 45; °C
